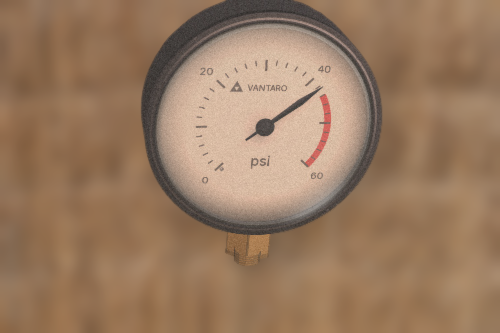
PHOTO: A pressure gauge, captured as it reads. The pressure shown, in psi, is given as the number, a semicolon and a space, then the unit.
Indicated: 42; psi
